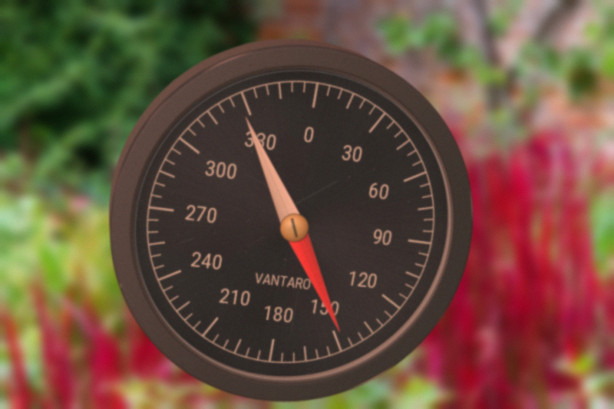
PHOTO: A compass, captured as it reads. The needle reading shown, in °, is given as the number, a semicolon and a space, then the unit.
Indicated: 147.5; °
